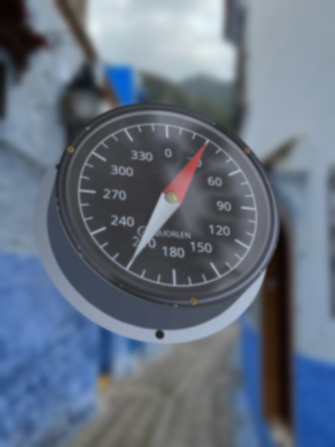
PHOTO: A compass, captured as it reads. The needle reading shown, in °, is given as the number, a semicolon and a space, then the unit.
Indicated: 30; °
